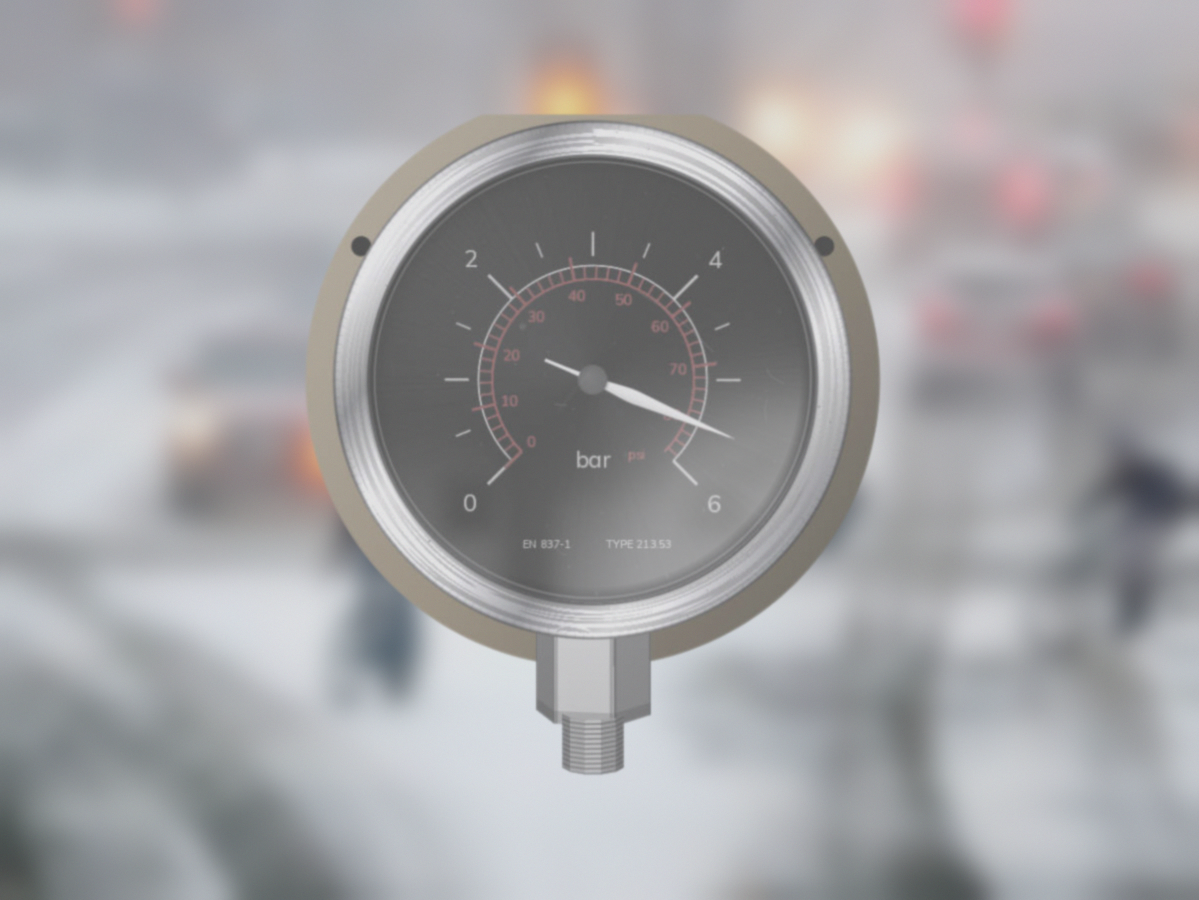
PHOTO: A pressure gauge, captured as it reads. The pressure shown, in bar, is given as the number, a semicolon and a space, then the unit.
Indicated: 5.5; bar
